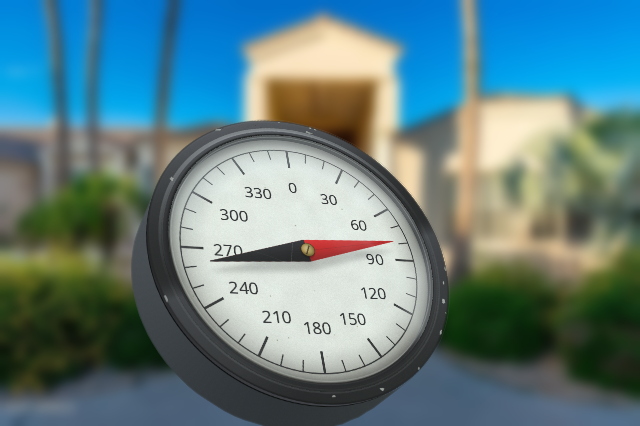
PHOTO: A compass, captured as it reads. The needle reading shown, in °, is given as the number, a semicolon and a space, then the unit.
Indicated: 80; °
